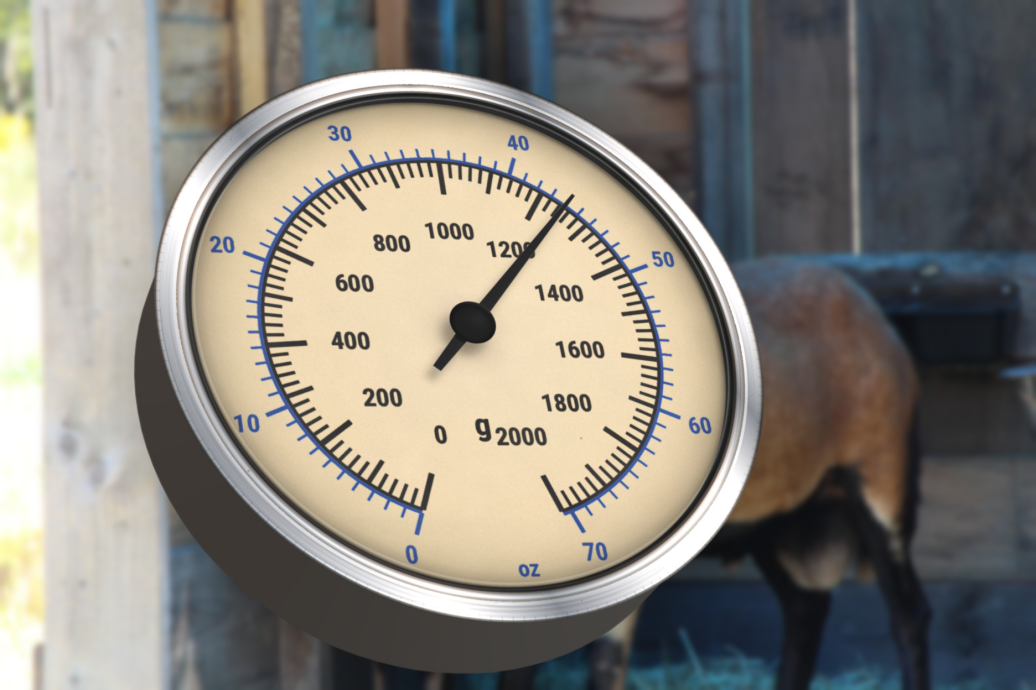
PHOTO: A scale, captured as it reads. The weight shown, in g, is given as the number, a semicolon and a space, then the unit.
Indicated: 1250; g
